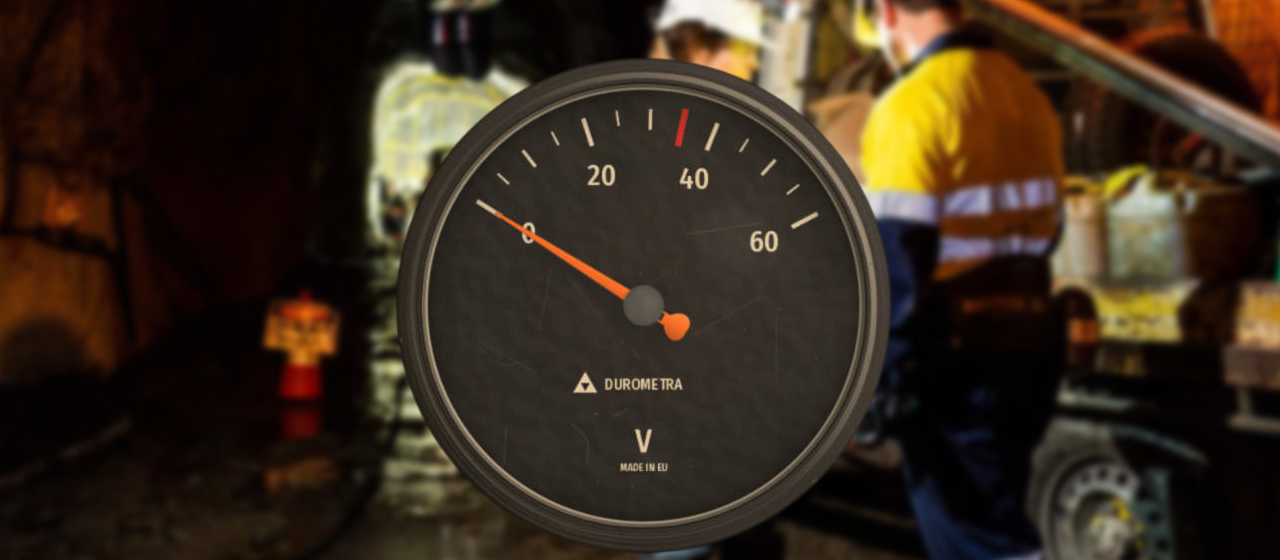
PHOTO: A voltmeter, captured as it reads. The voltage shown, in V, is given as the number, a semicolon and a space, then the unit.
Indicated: 0; V
